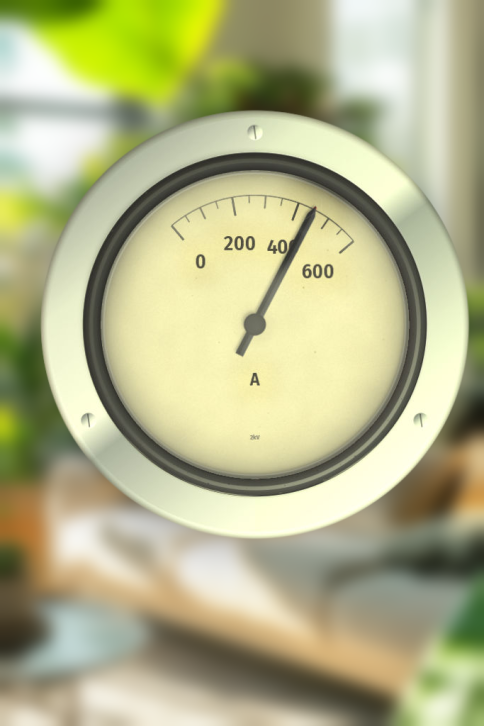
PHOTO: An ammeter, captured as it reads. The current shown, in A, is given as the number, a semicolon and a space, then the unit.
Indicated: 450; A
